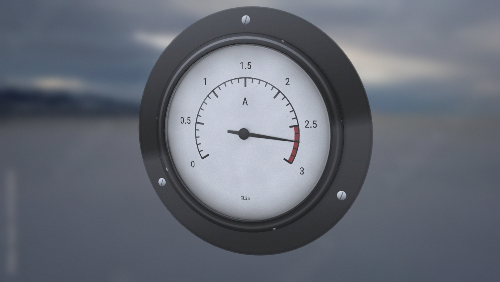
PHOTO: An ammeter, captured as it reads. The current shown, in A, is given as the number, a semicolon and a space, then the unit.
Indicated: 2.7; A
